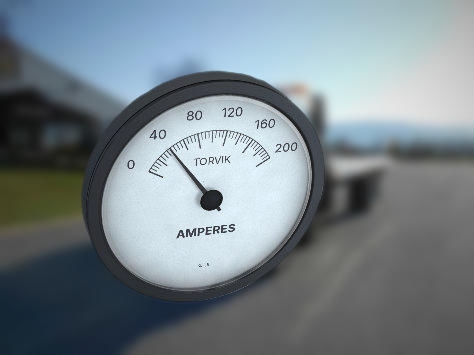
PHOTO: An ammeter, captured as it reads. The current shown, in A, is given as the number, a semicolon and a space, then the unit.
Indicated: 40; A
